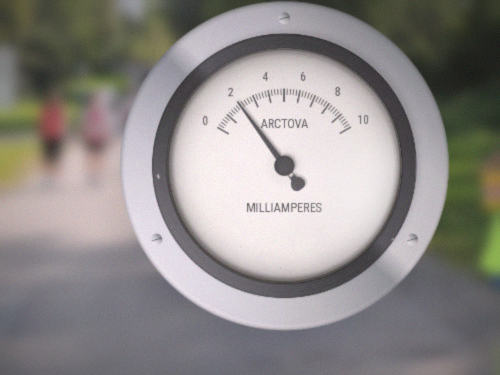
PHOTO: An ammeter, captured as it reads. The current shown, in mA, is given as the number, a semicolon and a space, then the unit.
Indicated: 2; mA
